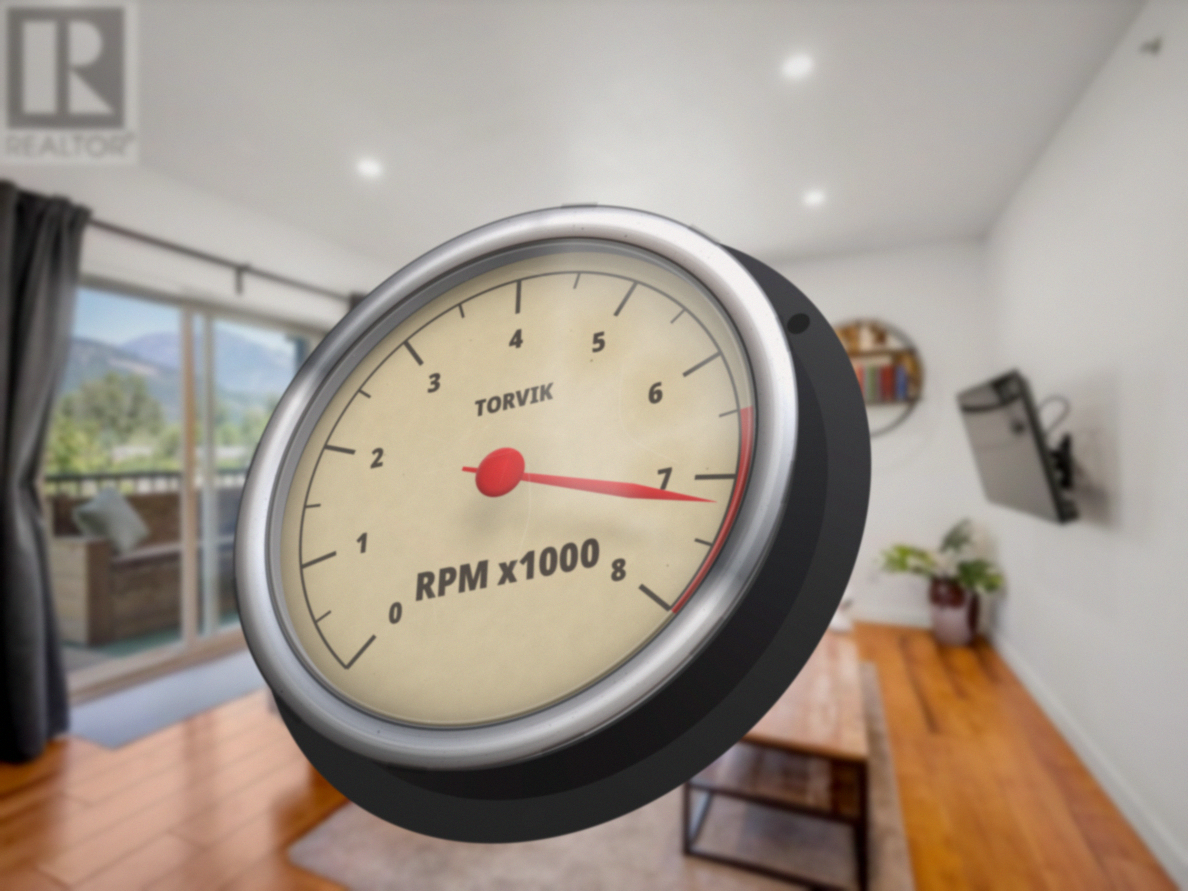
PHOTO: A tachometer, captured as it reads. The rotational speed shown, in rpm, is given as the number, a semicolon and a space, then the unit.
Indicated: 7250; rpm
